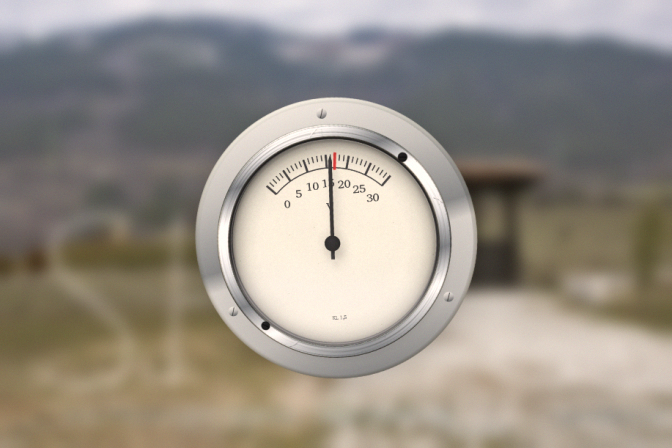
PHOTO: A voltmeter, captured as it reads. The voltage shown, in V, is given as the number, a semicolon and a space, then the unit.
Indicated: 16; V
